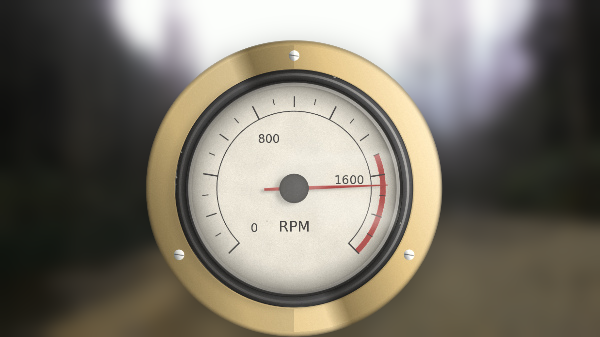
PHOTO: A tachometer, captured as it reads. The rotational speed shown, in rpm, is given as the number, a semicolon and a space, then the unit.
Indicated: 1650; rpm
